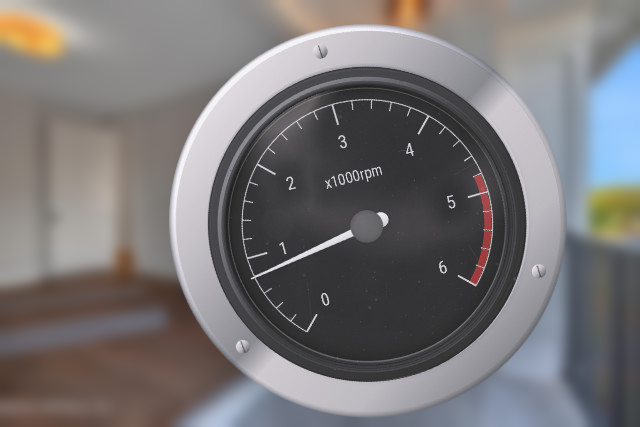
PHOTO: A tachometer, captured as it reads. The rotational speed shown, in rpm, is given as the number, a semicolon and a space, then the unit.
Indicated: 800; rpm
